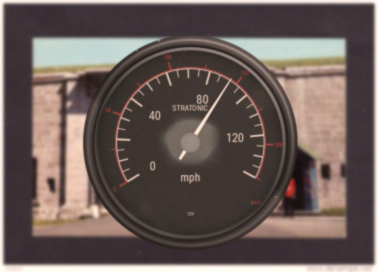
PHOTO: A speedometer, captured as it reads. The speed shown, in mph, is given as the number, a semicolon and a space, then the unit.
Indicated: 90; mph
